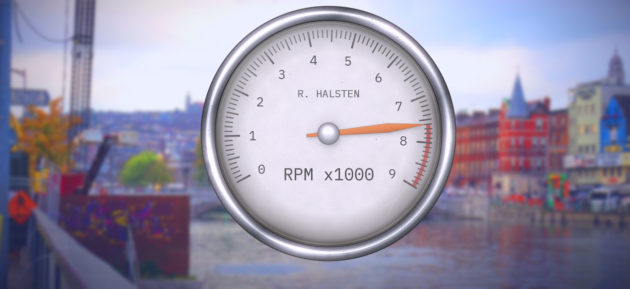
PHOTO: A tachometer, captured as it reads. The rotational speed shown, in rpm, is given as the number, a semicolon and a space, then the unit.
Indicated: 7600; rpm
